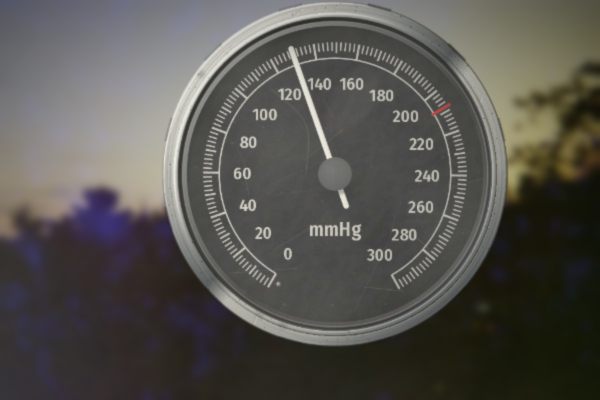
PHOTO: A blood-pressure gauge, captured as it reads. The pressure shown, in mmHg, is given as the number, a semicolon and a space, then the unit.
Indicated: 130; mmHg
